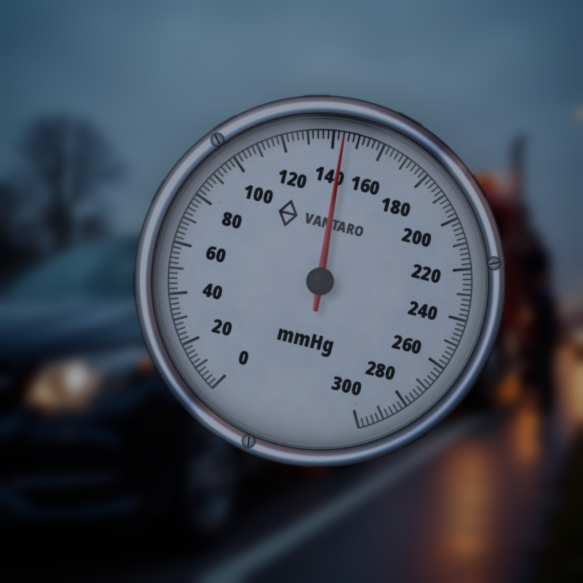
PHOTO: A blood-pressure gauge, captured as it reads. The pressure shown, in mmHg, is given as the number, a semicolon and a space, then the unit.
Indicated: 144; mmHg
